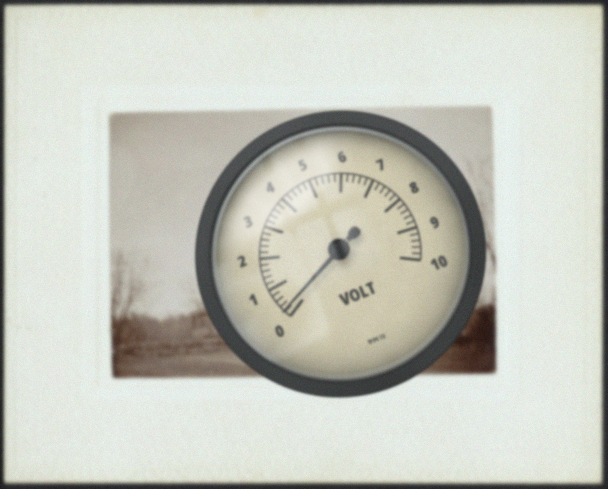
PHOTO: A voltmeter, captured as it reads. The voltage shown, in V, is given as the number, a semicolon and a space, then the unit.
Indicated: 0.2; V
